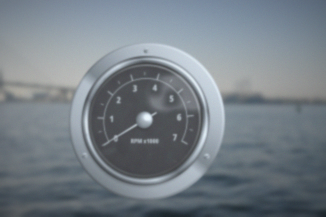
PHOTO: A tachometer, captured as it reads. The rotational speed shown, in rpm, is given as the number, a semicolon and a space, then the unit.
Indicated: 0; rpm
